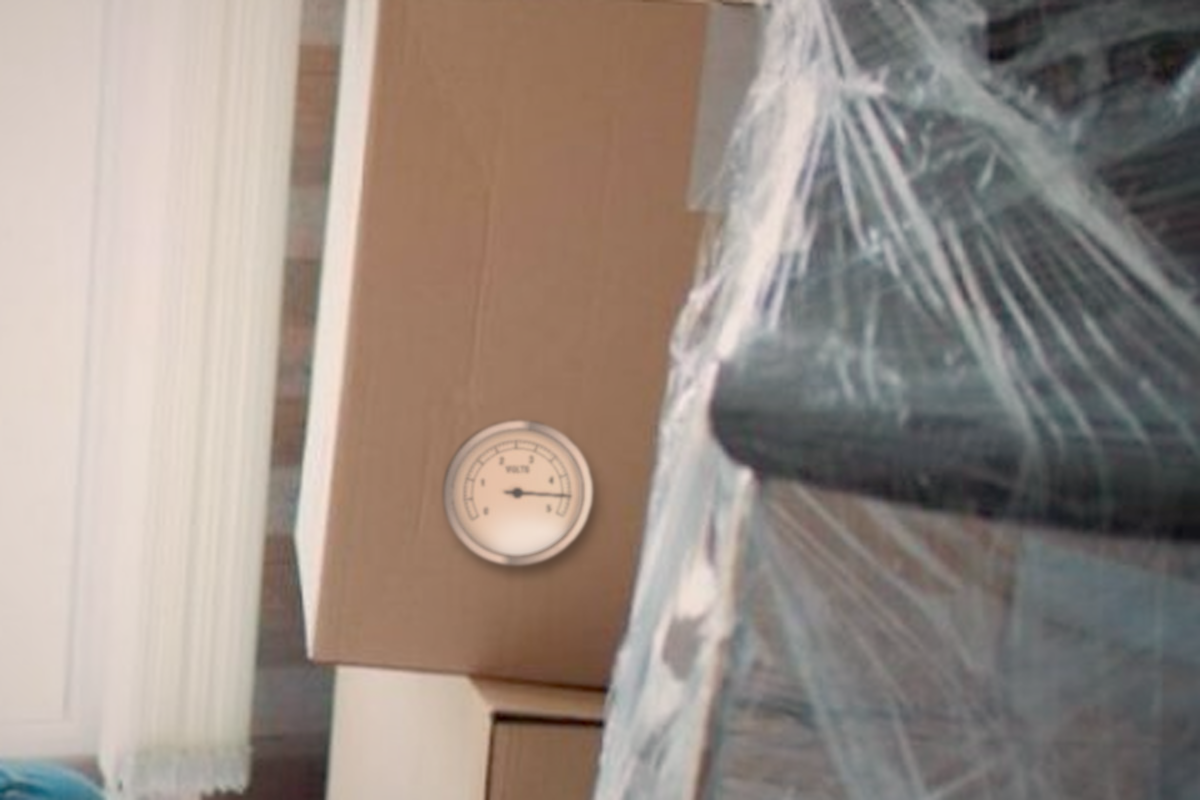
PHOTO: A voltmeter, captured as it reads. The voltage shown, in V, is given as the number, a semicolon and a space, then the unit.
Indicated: 4.5; V
